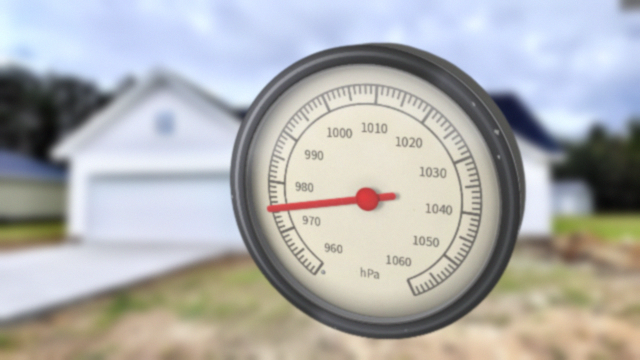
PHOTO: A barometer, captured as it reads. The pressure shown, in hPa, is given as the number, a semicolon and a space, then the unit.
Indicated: 975; hPa
